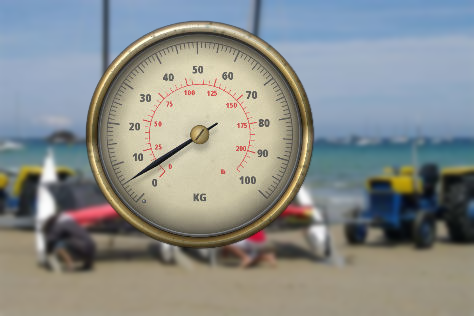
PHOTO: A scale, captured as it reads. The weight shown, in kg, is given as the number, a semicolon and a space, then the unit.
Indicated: 5; kg
